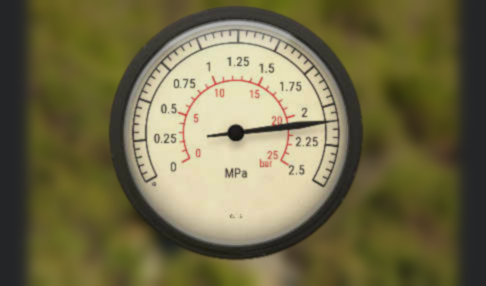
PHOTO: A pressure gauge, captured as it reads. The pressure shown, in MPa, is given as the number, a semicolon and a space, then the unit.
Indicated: 2.1; MPa
